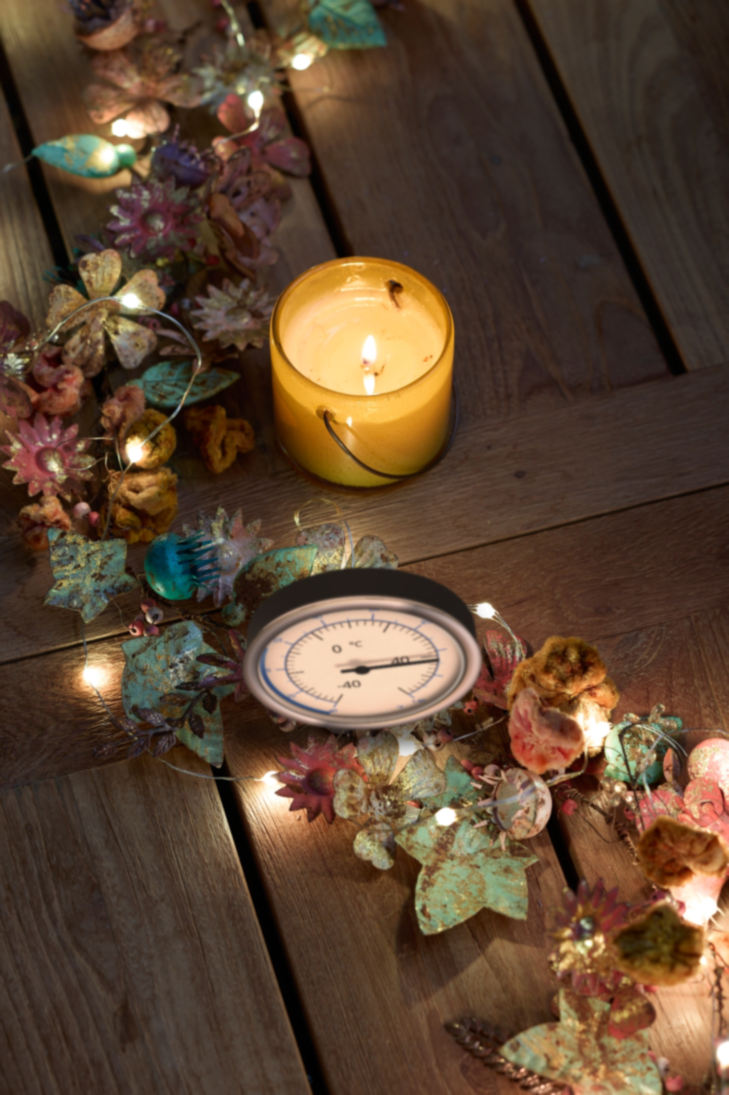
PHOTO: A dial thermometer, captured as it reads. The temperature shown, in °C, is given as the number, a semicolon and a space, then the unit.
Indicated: 40; °C
